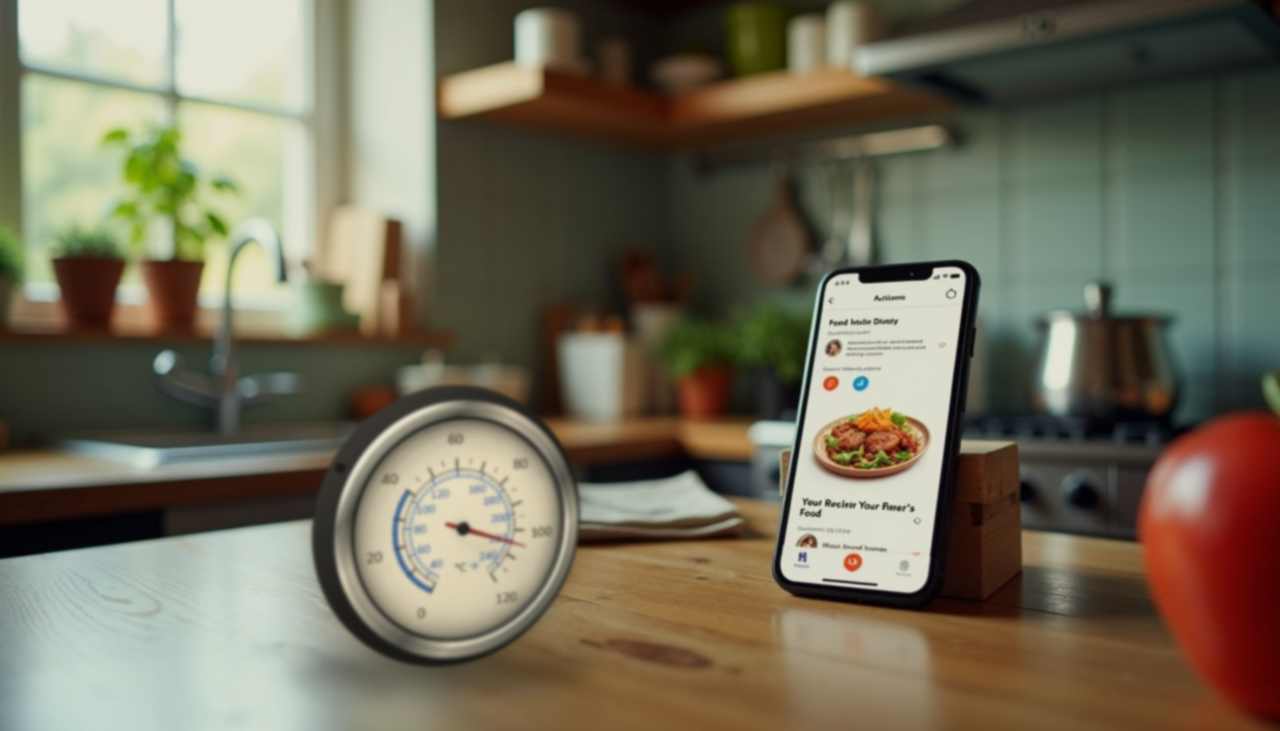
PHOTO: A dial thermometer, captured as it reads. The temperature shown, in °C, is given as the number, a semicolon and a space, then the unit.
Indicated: 105; °C
